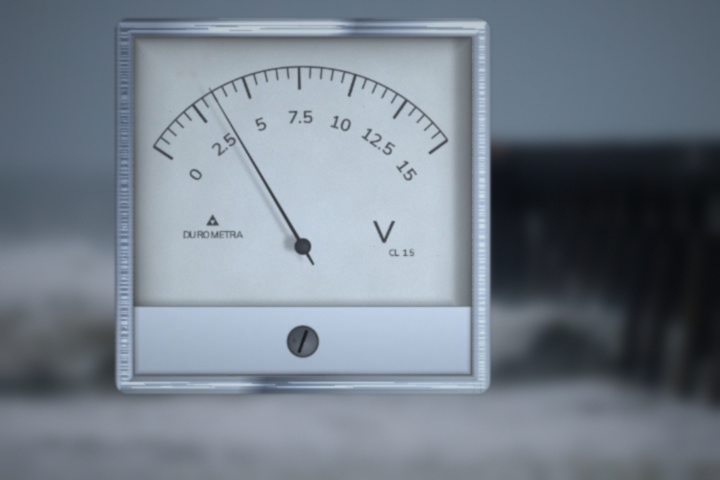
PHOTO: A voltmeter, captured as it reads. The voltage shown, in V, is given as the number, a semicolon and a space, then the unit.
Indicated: 3.5; V
